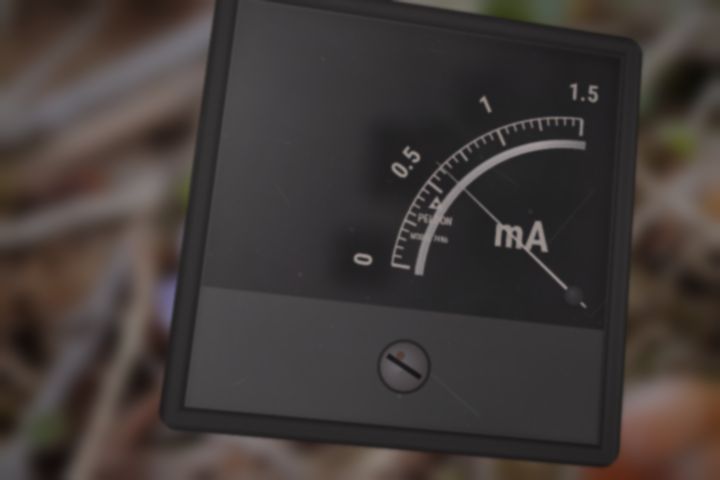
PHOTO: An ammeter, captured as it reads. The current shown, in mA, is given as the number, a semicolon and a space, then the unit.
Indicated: 0.6; mA
